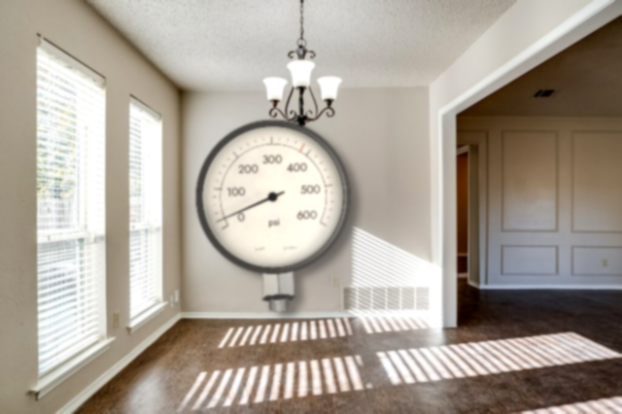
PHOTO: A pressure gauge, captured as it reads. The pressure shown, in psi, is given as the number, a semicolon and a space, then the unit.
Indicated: 20; psi
